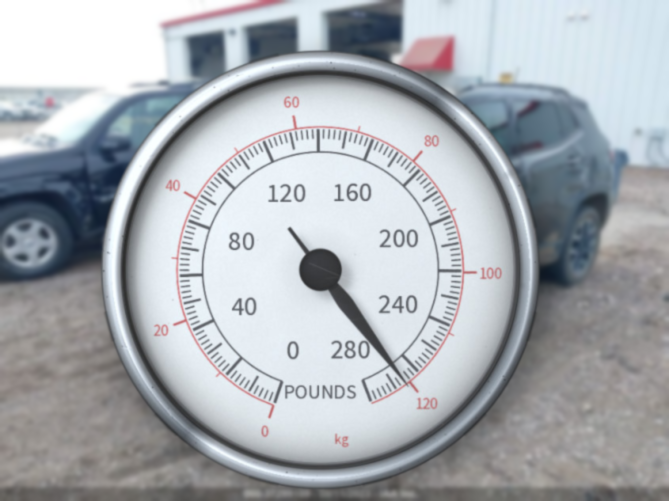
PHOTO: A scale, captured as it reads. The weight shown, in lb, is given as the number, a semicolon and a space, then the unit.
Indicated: 266; lb
